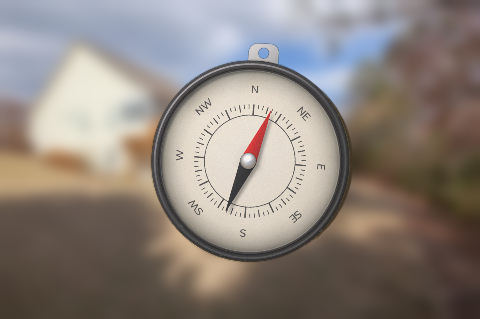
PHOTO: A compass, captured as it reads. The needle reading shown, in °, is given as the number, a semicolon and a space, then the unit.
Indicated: 20; °
